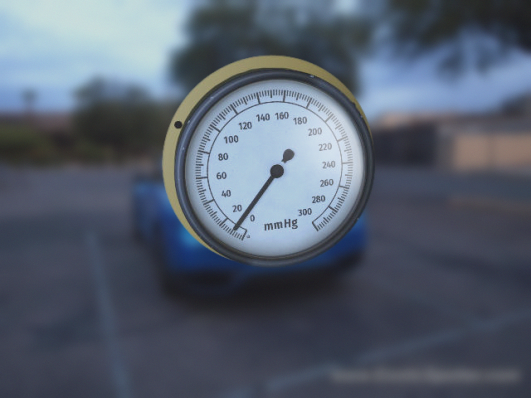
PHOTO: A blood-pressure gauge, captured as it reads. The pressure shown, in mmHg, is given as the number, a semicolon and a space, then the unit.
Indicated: 10; mmHg
